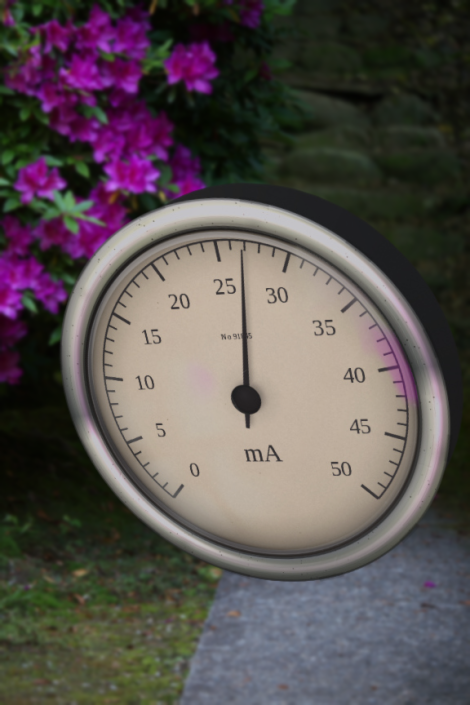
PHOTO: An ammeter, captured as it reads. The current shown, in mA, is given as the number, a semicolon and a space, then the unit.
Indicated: 27; mA
